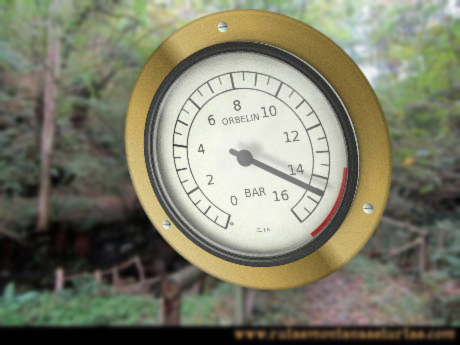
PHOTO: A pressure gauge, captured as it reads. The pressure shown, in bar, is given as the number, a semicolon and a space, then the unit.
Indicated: 14.5; bar
